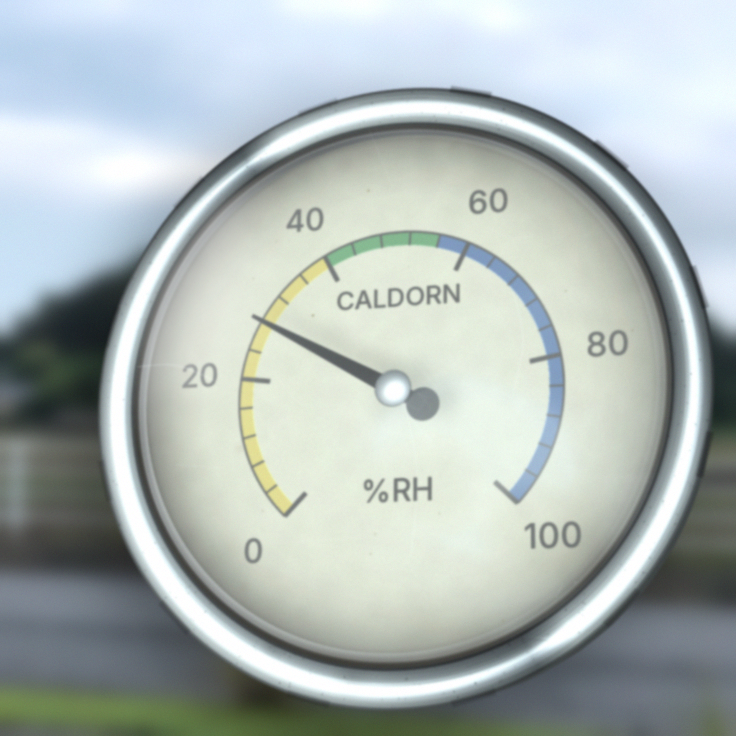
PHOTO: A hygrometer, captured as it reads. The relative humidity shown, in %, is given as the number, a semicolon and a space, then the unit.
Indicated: 28; %
